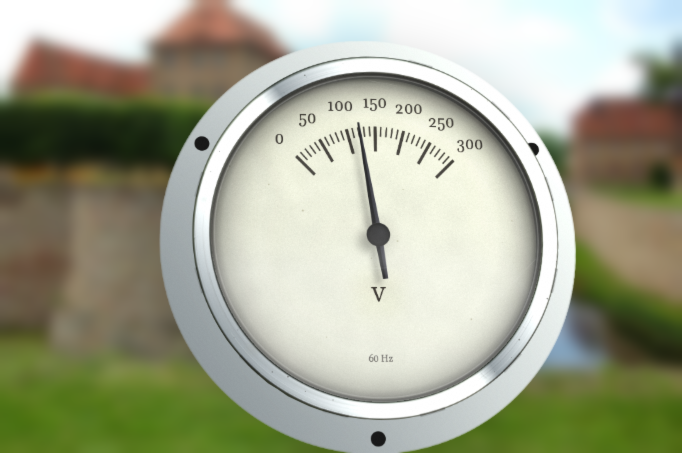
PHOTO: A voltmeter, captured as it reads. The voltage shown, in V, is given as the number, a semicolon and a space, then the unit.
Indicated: 120; V
